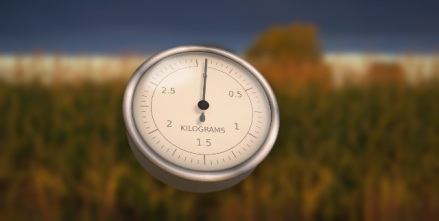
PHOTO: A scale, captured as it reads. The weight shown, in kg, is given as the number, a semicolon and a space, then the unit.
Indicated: 0; kg
